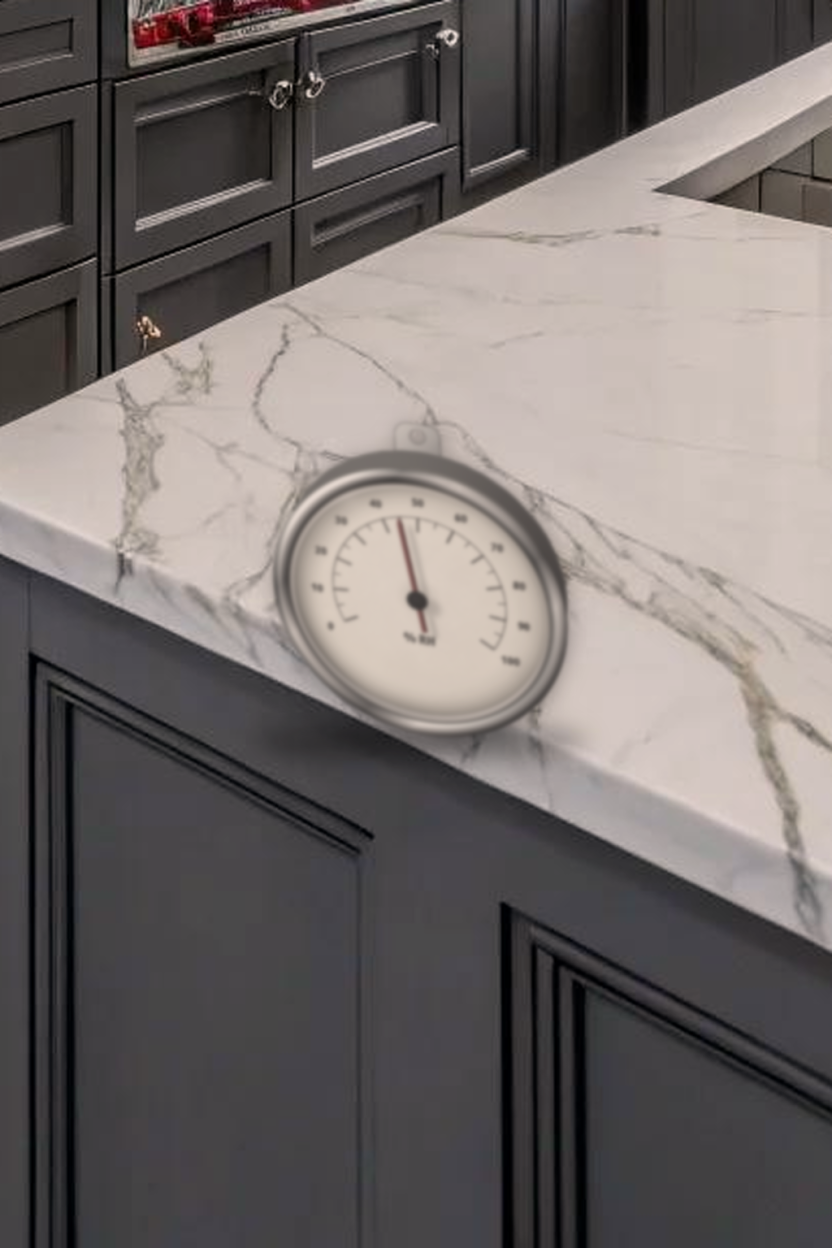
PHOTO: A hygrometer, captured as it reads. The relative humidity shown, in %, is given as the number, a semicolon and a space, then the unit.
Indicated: 45; %
